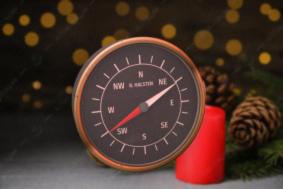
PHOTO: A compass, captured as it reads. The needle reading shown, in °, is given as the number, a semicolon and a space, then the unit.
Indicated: 240; °
